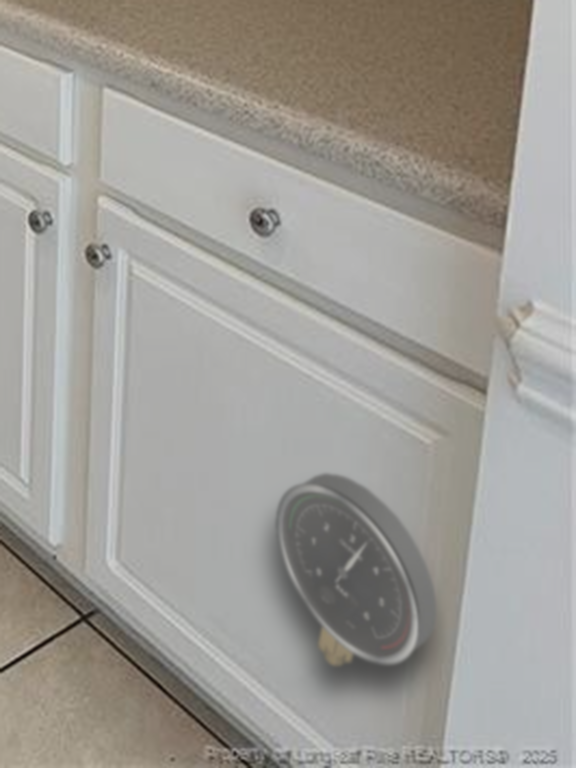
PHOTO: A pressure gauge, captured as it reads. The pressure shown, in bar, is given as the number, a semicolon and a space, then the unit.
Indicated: 3.4; bar
